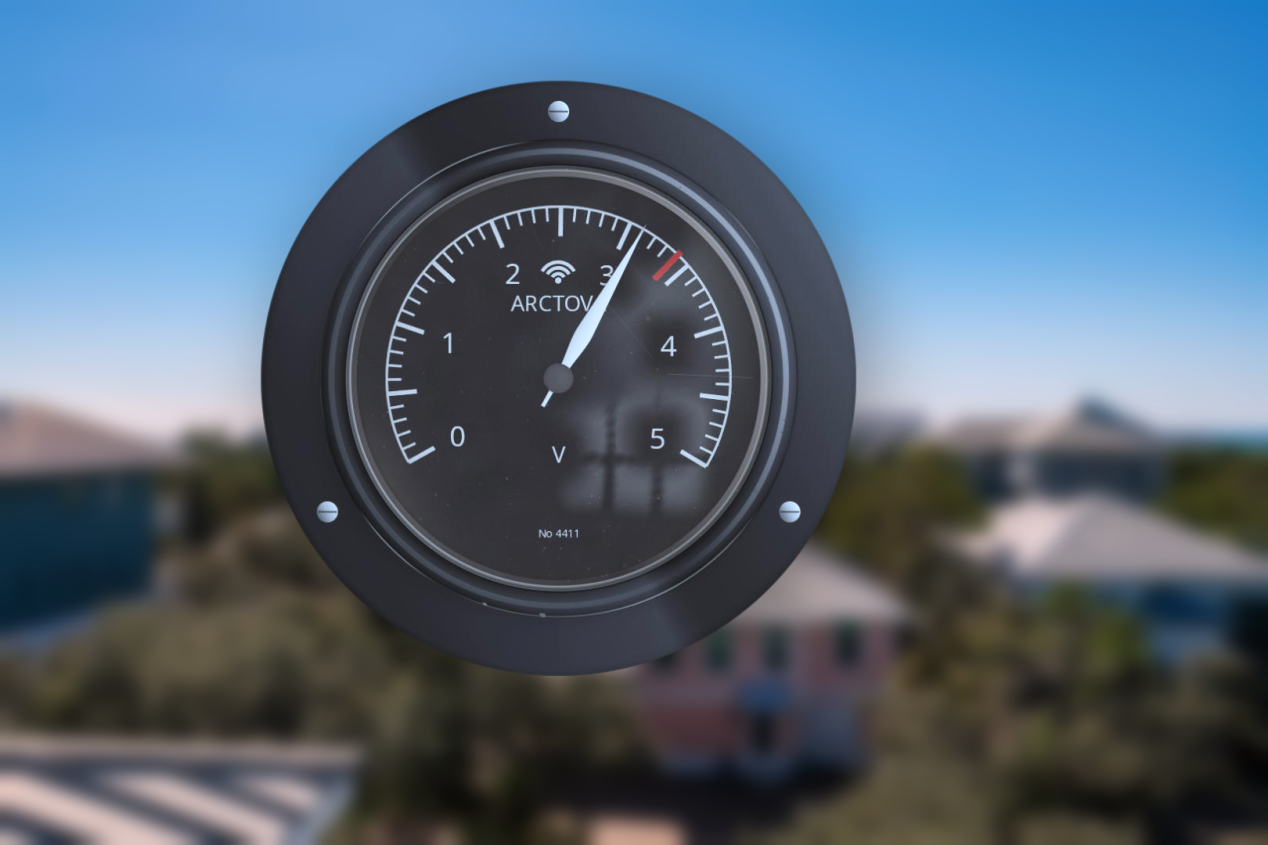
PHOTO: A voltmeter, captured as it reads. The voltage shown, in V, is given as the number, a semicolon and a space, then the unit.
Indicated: 3.1; V
